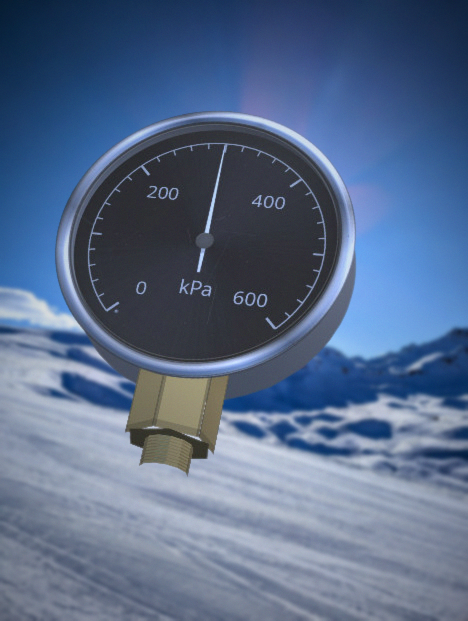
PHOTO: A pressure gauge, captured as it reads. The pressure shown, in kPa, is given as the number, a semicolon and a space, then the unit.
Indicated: 300; kPa
